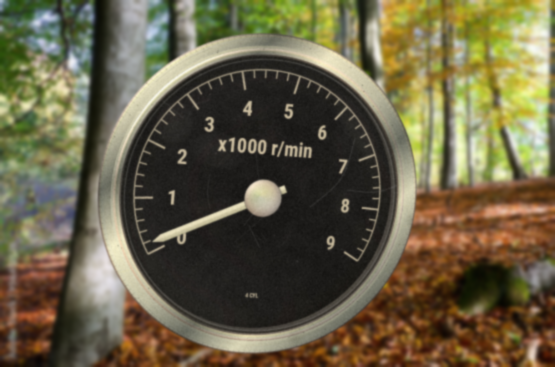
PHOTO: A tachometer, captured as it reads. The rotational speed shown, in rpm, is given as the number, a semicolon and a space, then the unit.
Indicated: 200; rpm
